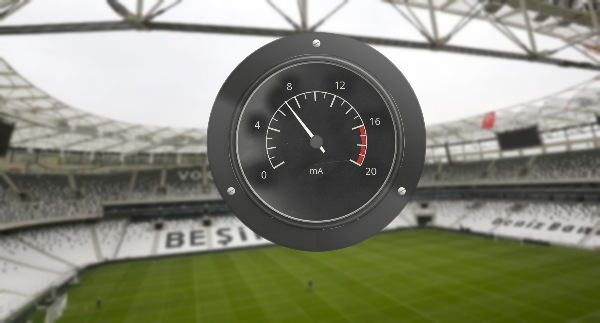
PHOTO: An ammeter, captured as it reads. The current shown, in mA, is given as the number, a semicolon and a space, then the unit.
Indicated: 7; mA
